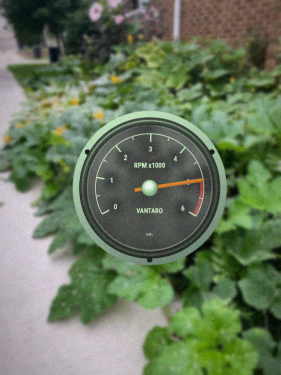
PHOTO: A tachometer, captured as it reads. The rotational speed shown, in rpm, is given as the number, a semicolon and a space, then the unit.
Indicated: 5000; rpm
